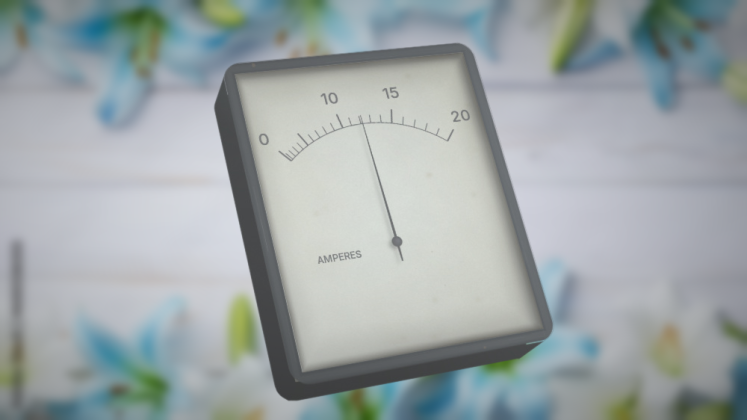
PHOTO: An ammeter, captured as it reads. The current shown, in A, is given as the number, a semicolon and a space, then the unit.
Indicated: 12; A
